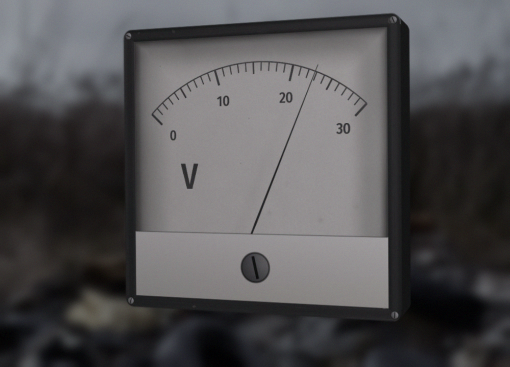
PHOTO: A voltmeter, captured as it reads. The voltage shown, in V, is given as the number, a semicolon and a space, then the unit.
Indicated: 23; V
